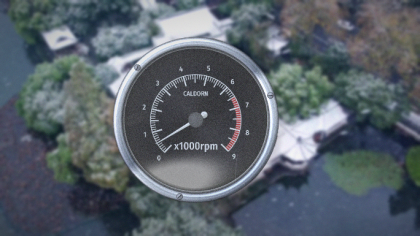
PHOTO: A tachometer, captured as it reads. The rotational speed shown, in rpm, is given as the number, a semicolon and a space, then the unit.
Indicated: 500; rpm
